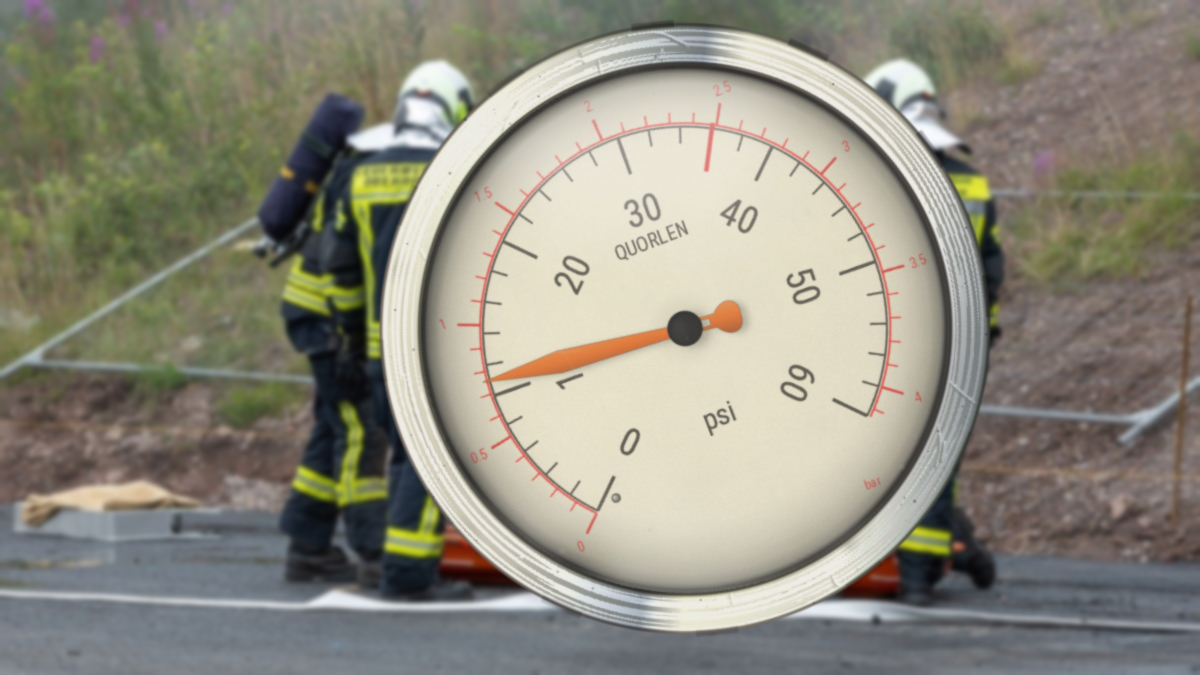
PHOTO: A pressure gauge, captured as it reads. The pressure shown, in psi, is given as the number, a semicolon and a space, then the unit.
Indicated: 11; psi
